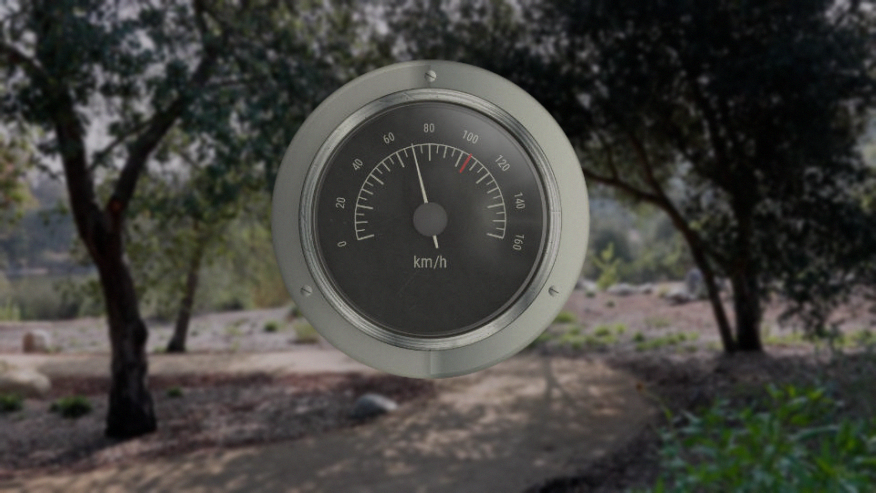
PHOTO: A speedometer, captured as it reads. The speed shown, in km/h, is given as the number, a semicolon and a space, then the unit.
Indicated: 70; km/h
